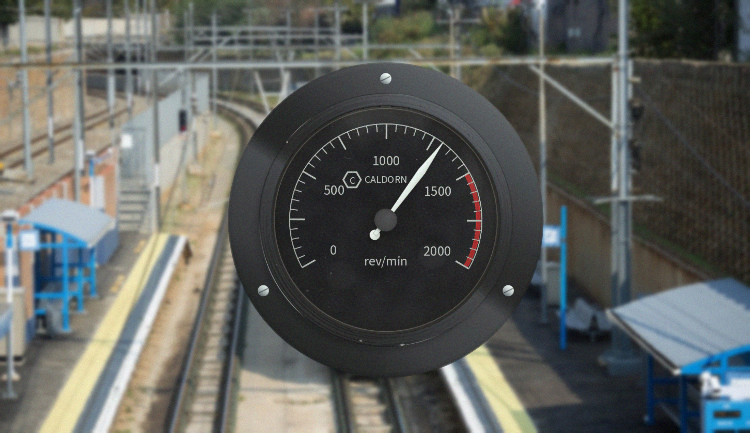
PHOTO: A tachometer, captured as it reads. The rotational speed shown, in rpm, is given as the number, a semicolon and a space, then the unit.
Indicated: 1300; rpm
